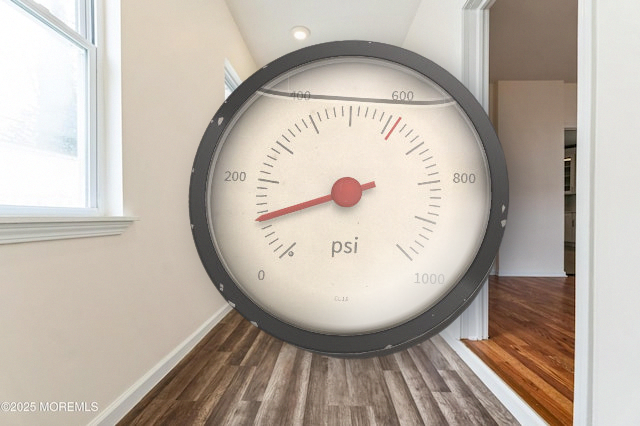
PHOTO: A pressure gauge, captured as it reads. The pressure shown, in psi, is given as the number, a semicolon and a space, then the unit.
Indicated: 100; psi
